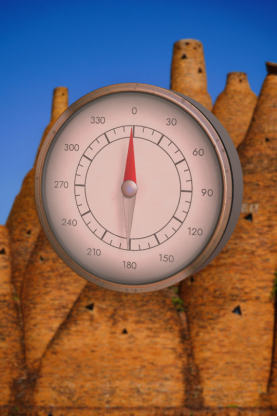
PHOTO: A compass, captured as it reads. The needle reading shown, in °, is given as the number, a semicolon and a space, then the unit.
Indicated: 0; °
